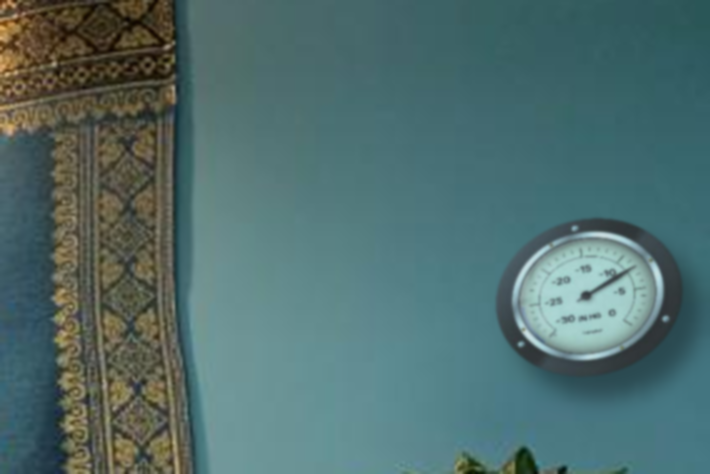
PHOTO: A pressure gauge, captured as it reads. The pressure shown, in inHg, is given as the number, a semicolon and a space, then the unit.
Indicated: -8; inHg
